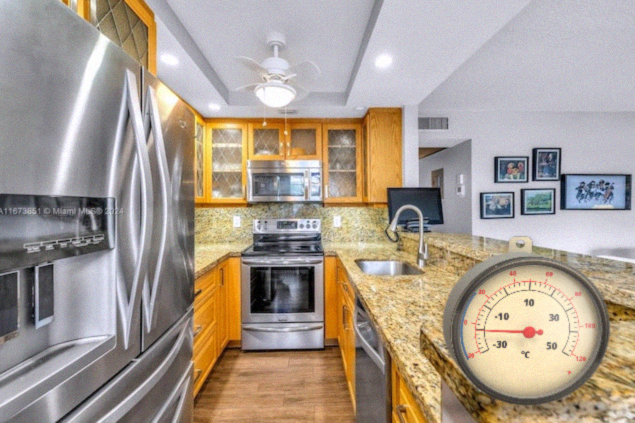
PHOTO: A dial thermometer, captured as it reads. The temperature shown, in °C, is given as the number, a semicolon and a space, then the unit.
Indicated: -20; °C
